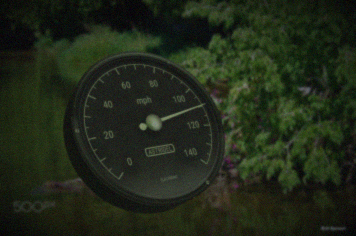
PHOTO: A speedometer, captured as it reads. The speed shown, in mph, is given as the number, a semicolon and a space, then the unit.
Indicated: 110; mph
